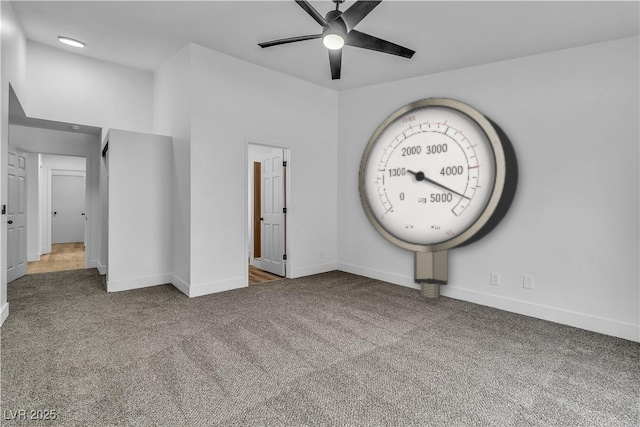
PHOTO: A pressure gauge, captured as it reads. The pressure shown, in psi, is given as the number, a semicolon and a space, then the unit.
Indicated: 4600; psi
